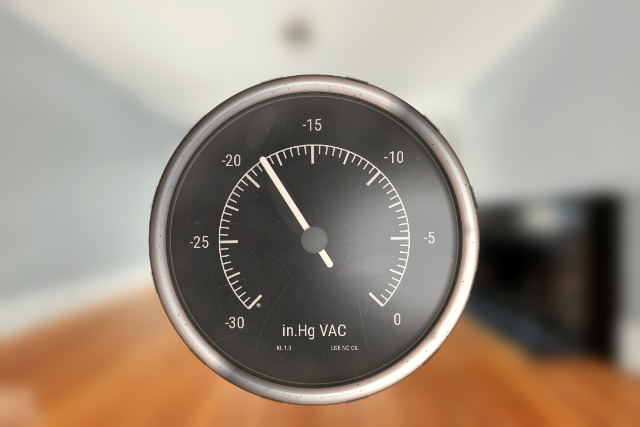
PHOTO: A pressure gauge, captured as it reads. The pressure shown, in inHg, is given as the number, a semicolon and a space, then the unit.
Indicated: -18.5; inHg
